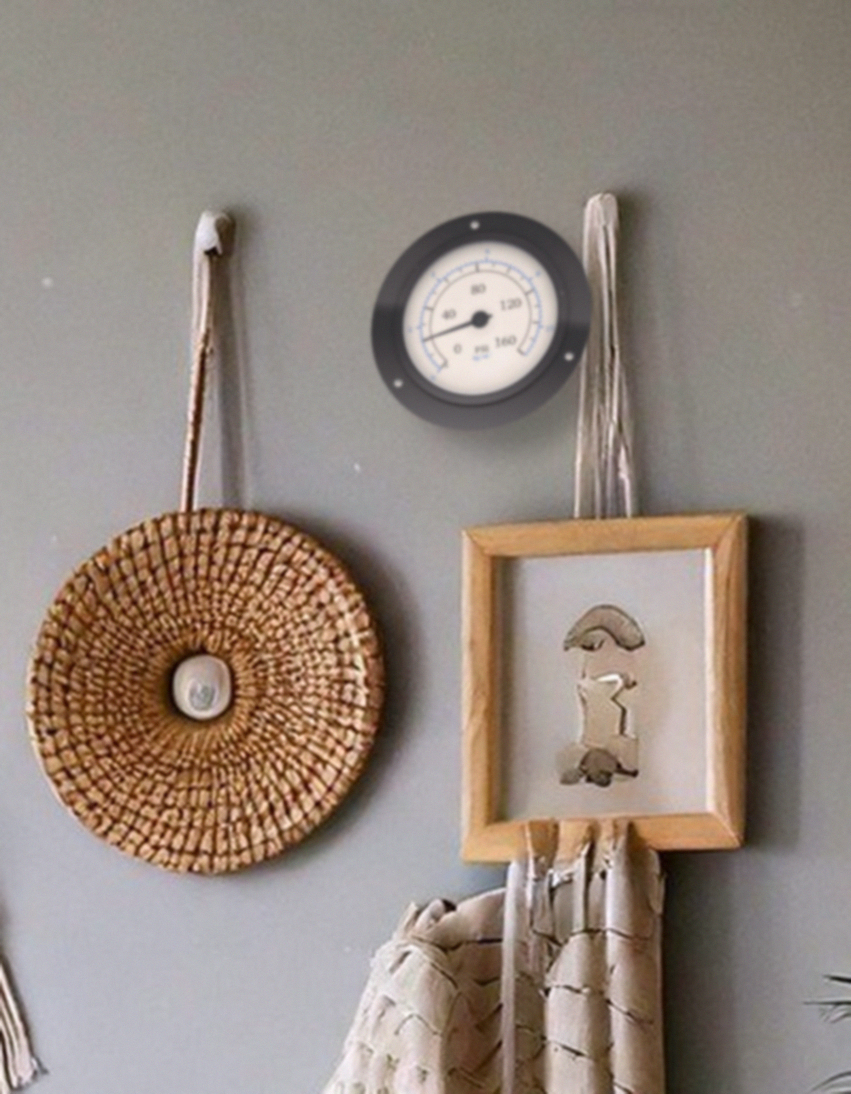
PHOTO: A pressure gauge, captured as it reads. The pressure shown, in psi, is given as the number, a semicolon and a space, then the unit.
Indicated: 20; psi
